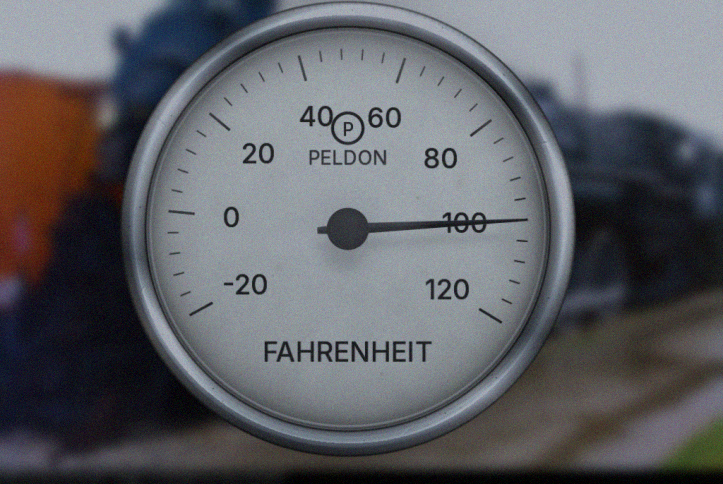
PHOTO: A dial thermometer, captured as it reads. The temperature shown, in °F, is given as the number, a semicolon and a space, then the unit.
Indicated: 100; °F
